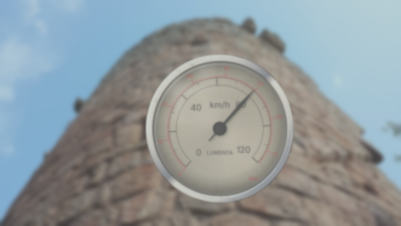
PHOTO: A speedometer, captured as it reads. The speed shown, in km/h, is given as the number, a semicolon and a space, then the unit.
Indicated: 80; km/h
